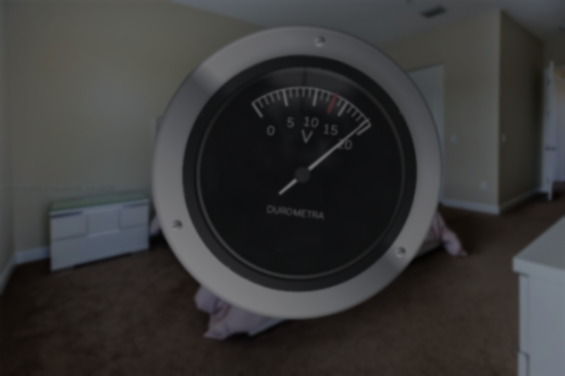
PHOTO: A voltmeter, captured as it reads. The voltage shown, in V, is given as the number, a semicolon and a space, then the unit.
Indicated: 19; V
